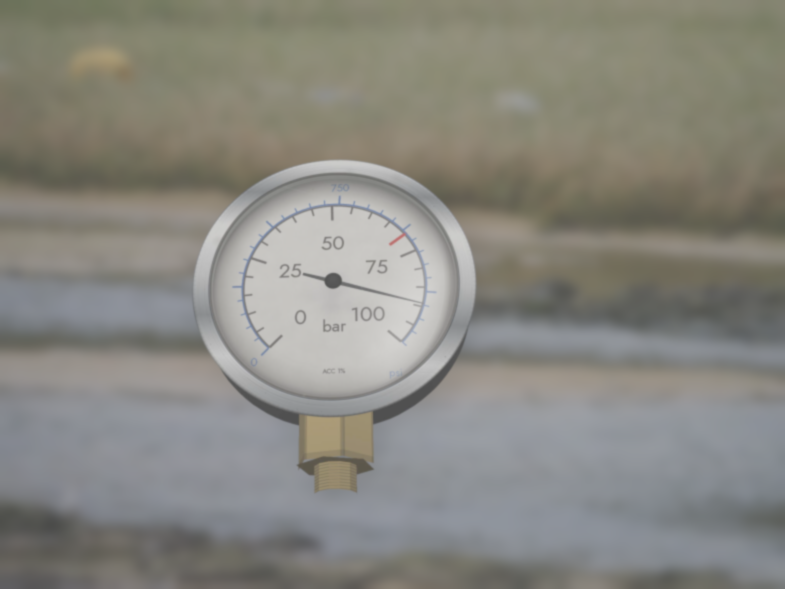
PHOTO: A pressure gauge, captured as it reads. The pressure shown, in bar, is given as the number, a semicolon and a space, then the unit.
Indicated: 90; bar
